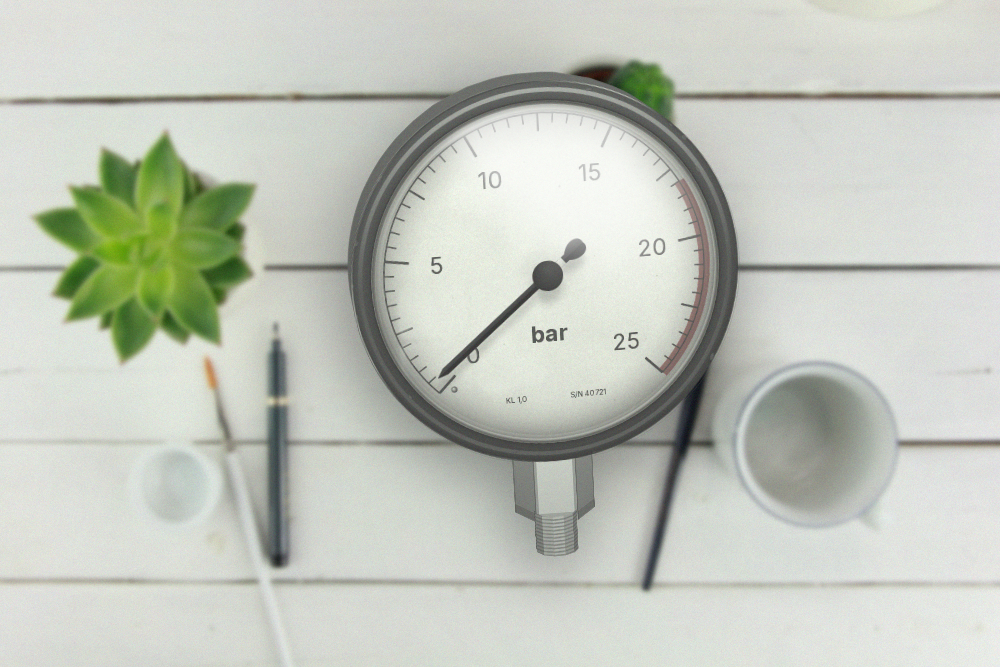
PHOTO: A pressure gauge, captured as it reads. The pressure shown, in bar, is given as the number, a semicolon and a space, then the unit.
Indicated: 0.5; bar
